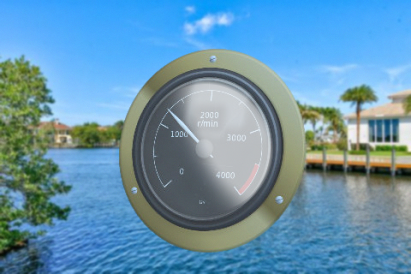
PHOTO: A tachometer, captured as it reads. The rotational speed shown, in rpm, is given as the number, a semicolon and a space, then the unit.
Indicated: 1250; rpm
